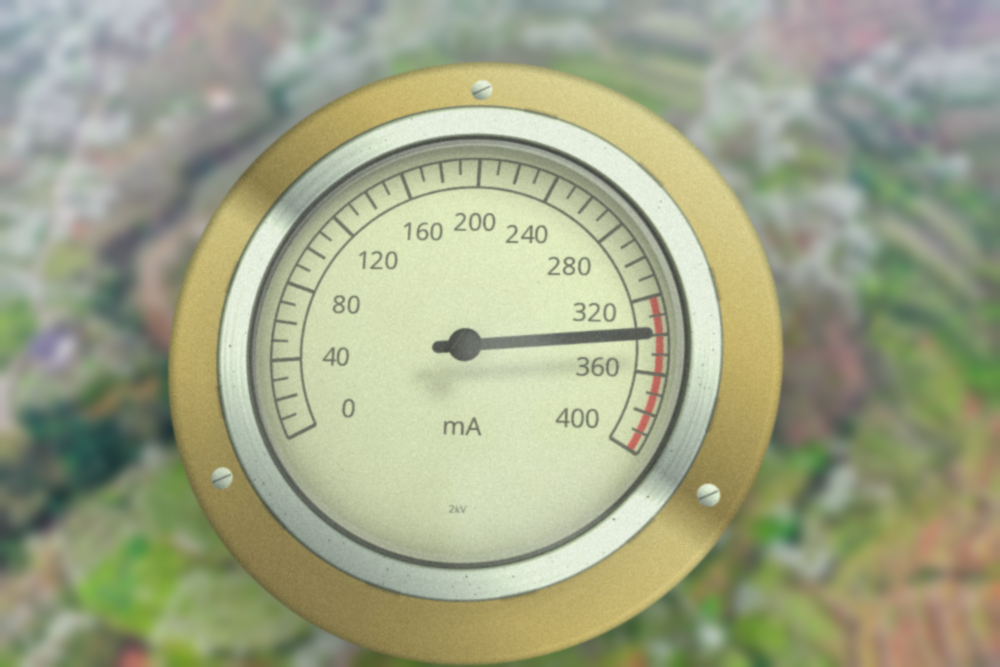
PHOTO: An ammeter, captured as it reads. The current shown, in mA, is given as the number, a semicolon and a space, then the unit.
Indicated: 340; mA
